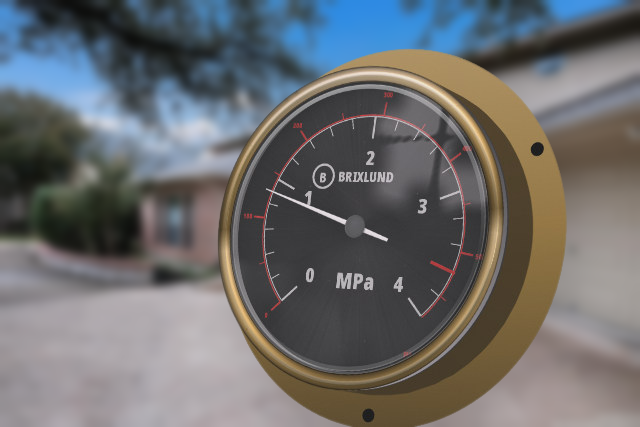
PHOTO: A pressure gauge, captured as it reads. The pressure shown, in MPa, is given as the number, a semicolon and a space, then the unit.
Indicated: 0.9; MPa
